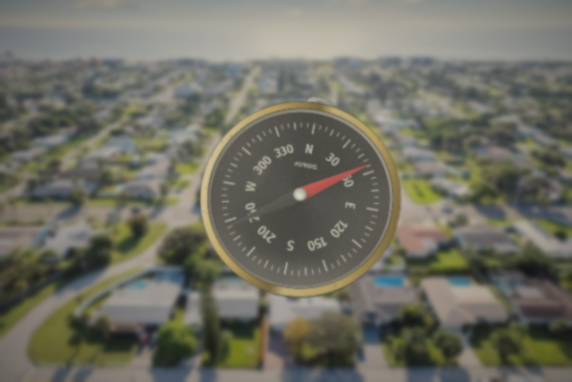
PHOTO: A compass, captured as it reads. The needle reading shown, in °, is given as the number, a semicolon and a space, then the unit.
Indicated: 55; °
